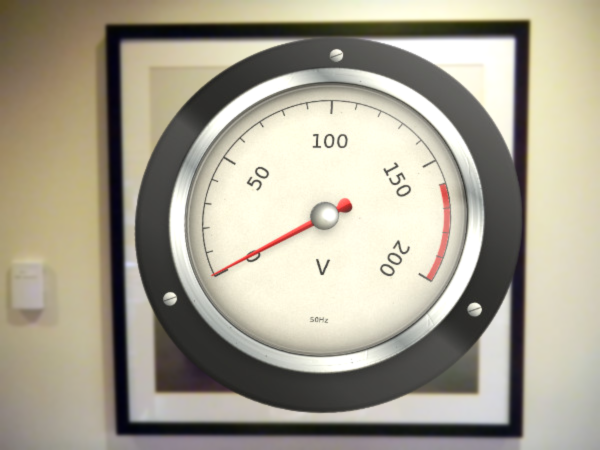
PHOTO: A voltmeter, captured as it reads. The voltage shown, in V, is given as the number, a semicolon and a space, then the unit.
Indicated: 0; V
